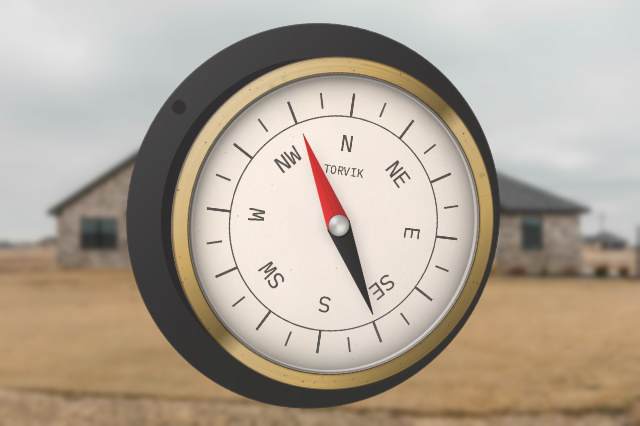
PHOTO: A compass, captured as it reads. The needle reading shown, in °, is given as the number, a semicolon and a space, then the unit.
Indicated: 330; °
